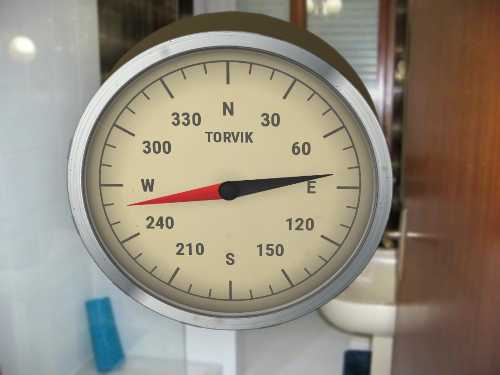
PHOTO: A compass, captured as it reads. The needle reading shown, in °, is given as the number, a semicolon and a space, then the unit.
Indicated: 260; °
